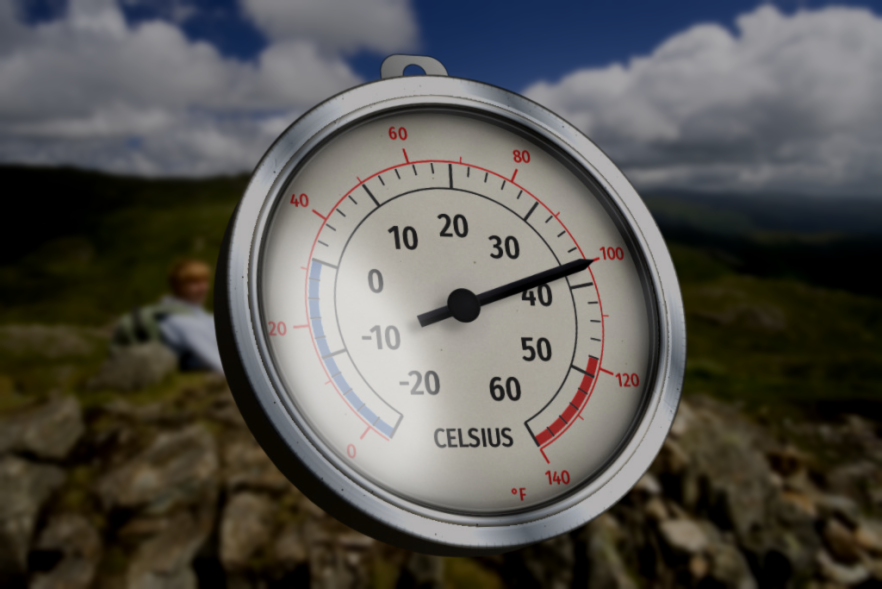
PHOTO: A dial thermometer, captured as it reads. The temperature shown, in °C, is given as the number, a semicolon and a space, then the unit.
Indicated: 38; °C
